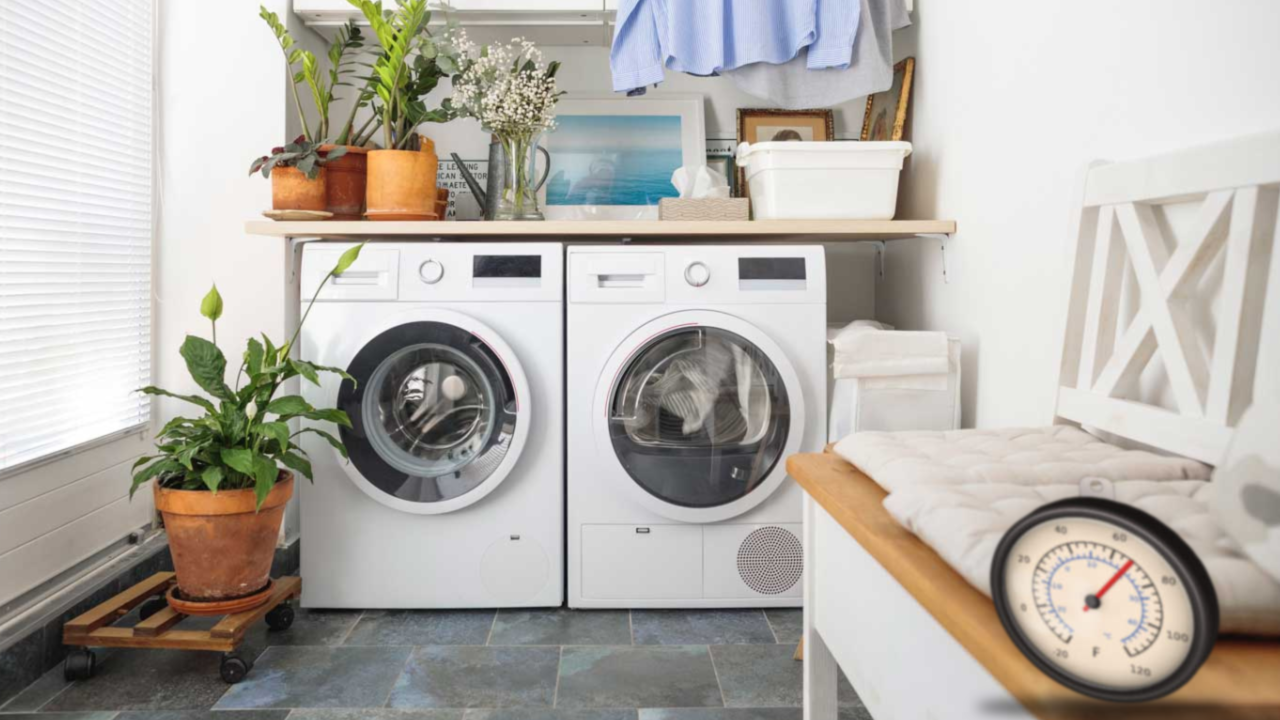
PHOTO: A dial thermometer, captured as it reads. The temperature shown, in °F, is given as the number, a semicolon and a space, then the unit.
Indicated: 68; °F
